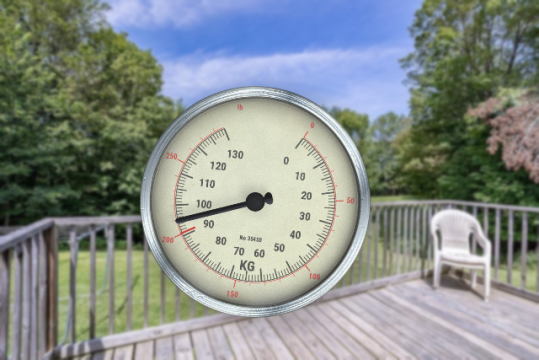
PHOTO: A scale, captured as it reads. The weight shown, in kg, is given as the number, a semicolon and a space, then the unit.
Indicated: 95; kg
